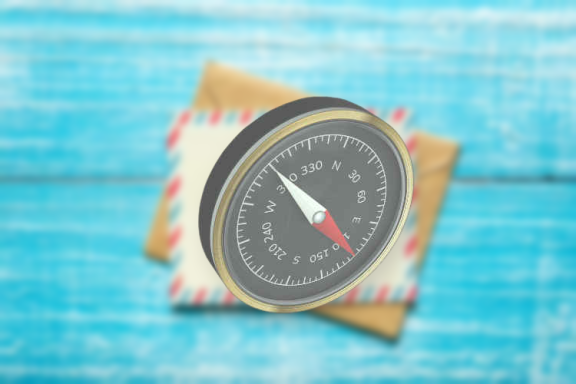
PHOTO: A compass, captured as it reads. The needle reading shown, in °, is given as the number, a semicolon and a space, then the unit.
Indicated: 120; °
